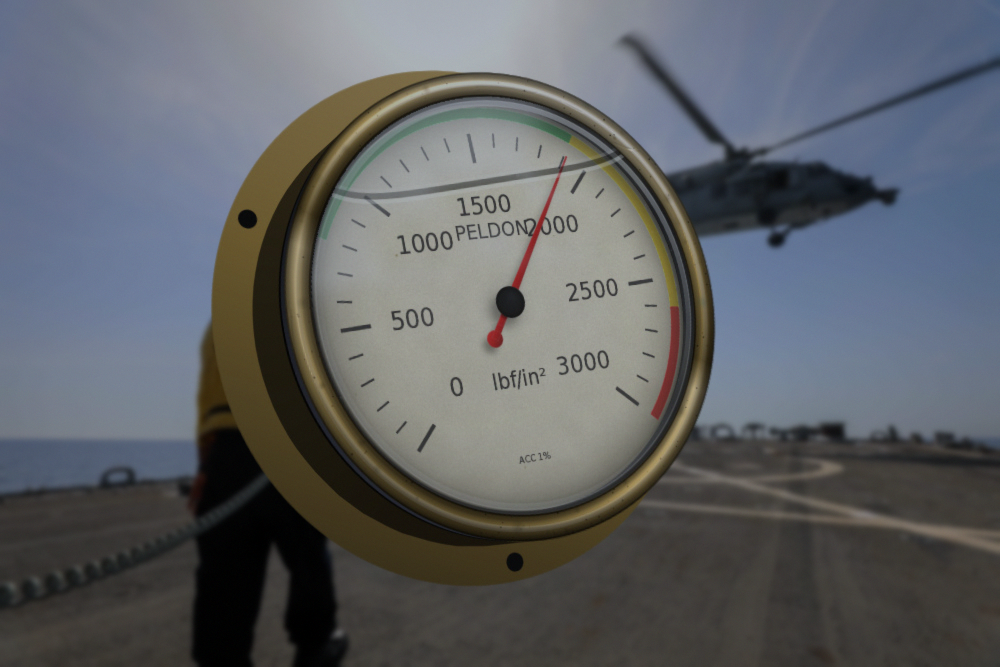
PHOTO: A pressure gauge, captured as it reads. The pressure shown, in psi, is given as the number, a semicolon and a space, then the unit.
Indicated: 1900; psi
